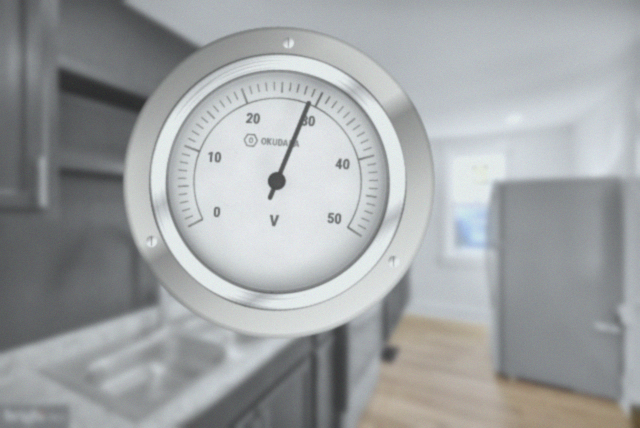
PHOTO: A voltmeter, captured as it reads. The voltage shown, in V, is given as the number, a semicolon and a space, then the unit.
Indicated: 29; V
